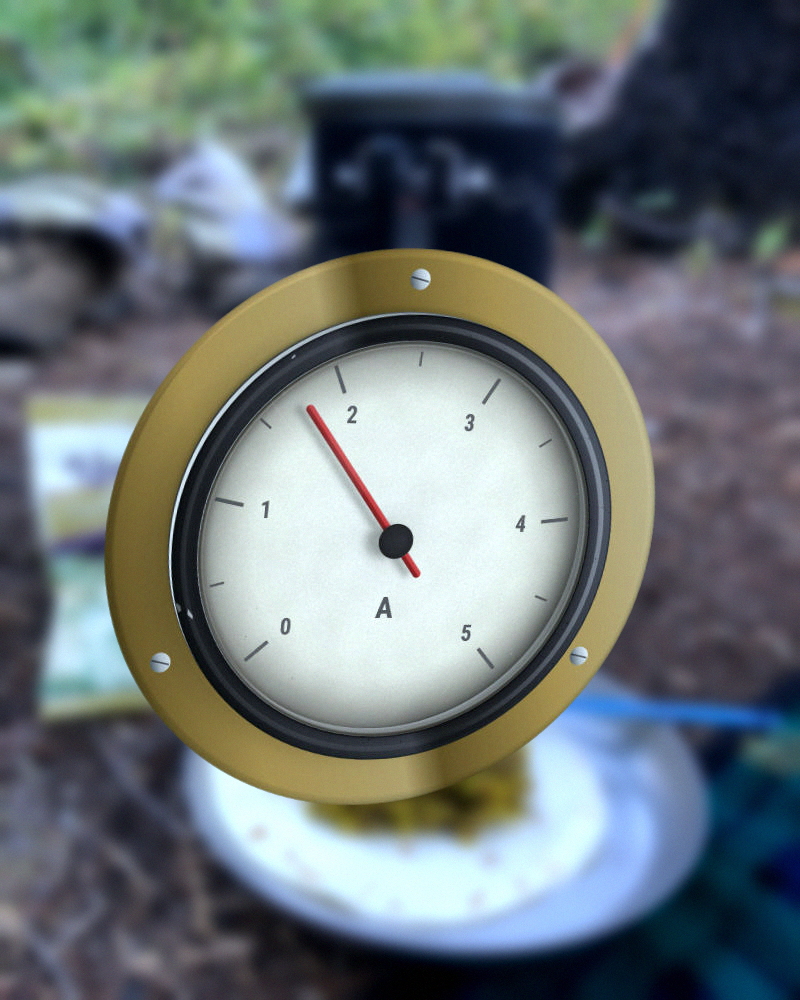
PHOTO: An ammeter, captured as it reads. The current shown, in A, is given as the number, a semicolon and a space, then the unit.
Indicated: 1.75; A
